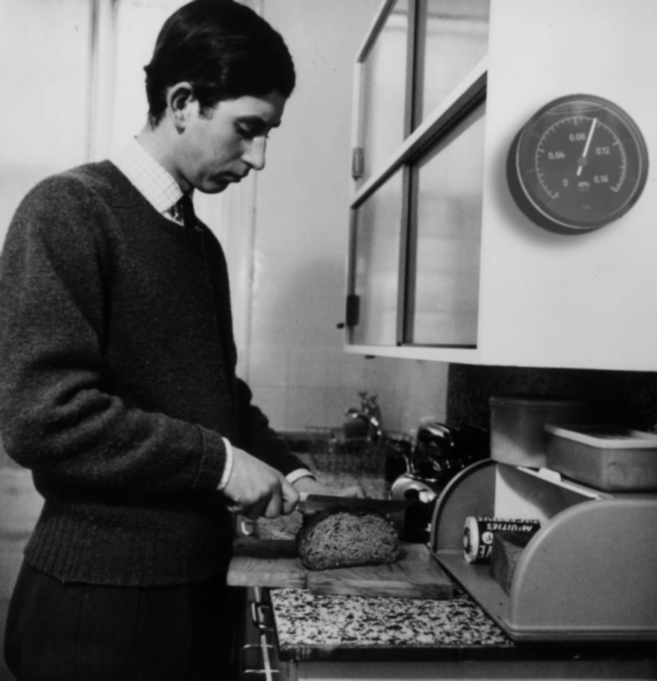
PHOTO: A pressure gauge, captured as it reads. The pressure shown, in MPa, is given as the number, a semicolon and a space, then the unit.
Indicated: 0.095; MPa
